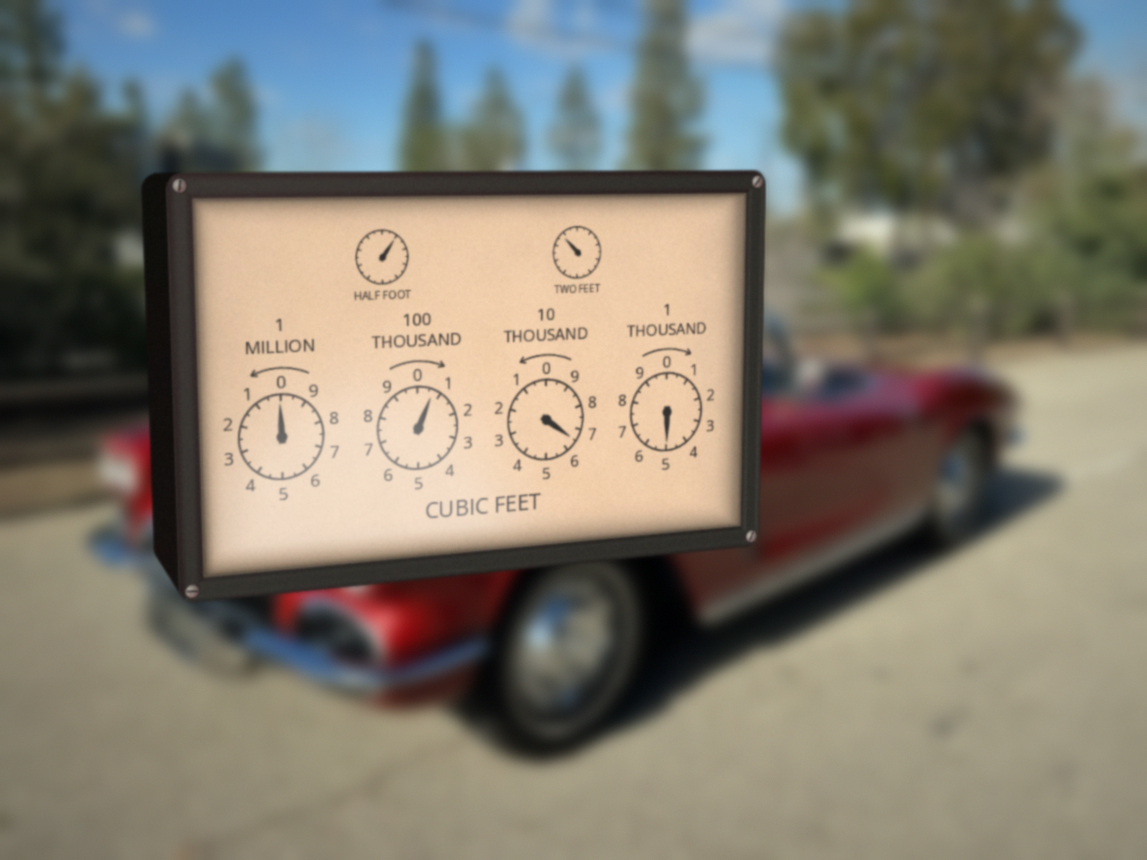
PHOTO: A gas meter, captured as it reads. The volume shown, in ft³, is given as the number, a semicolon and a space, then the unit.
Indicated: 6500; ft³
